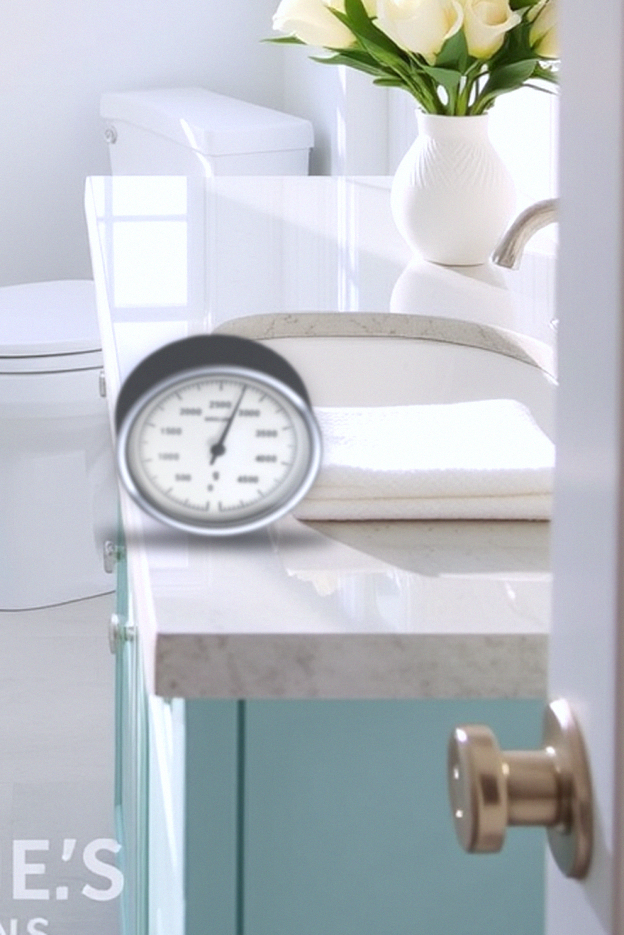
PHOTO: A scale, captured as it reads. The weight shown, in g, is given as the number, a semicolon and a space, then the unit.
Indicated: 2750; g
